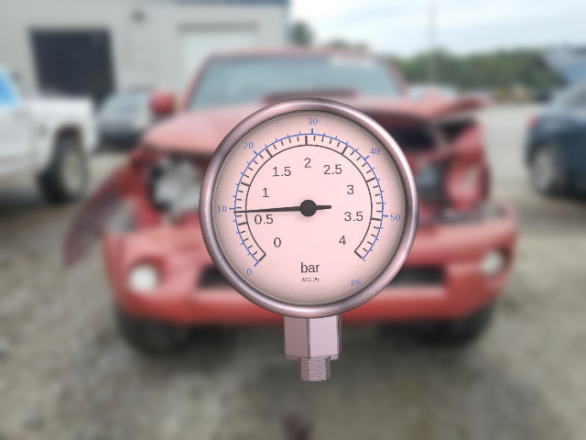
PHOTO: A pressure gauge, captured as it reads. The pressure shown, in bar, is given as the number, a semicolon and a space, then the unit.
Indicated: 0.65; bar
